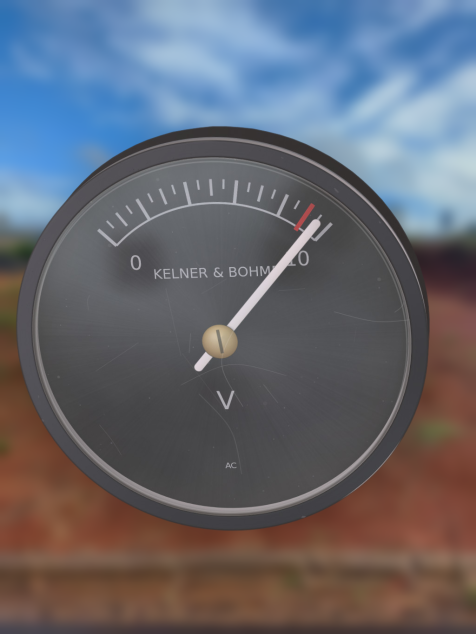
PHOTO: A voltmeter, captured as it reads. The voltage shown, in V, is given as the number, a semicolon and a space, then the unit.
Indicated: 9.5; V
